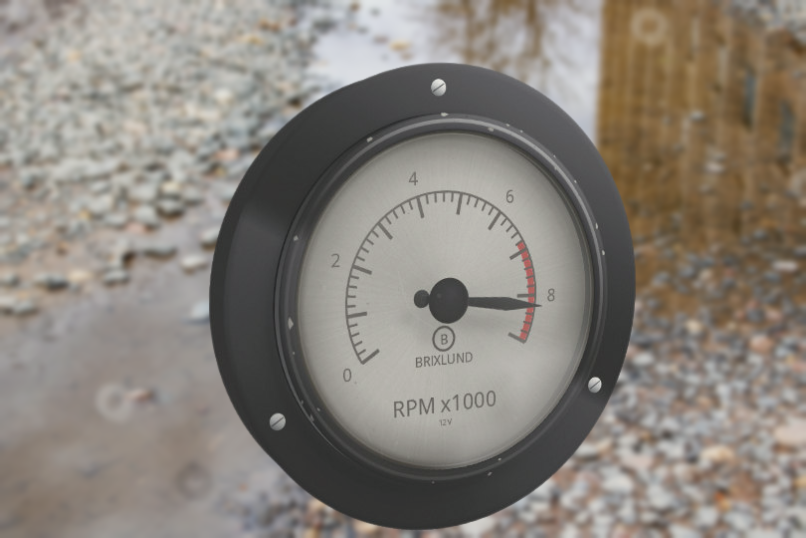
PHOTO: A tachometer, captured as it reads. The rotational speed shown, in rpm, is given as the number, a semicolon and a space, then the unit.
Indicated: 8200; rpm
